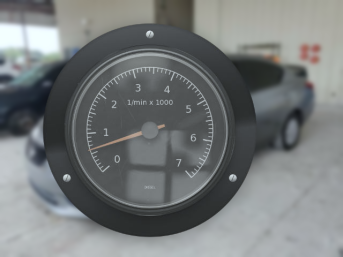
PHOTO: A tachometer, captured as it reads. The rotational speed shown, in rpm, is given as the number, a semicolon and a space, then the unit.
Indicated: 600; rpm
